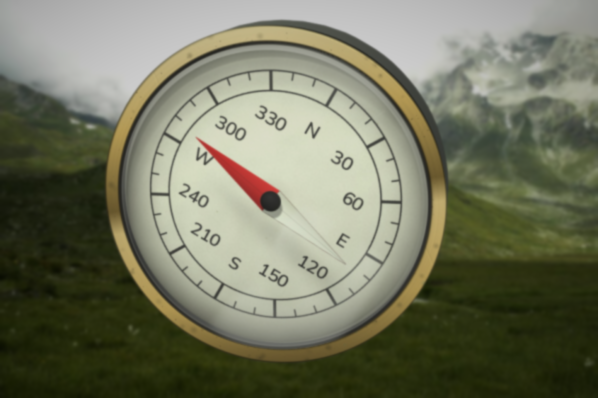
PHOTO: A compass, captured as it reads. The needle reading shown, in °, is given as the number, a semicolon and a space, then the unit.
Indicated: 280; °
